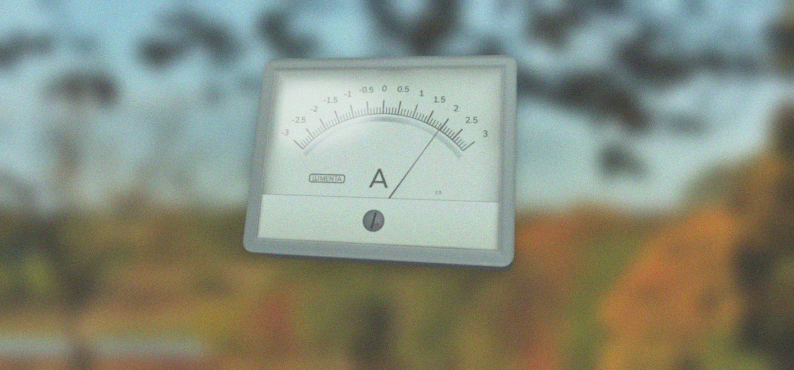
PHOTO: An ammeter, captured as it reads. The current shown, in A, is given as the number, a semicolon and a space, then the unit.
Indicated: 2; A
